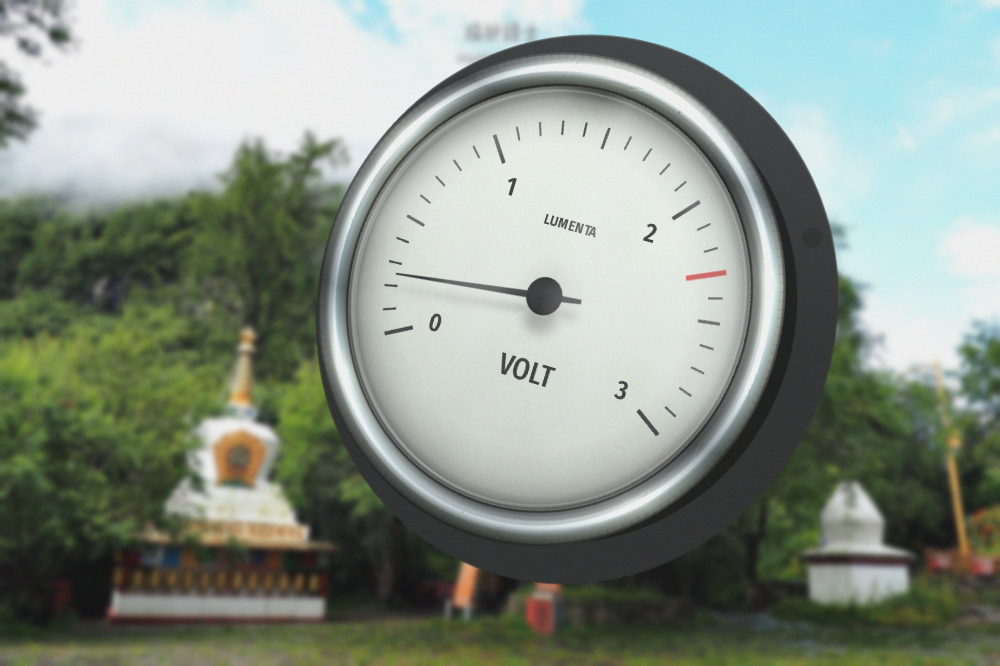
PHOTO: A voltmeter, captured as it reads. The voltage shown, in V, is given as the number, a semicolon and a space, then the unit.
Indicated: 0.25; V
